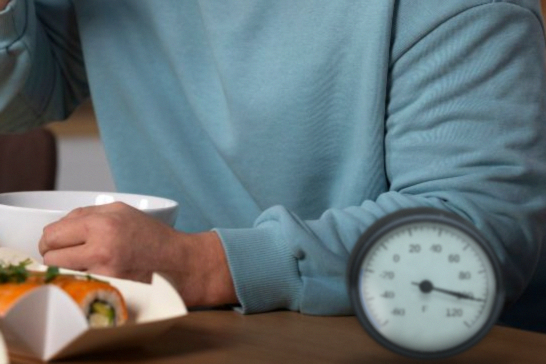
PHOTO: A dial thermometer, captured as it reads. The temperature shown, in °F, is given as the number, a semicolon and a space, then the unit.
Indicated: 100; °F
